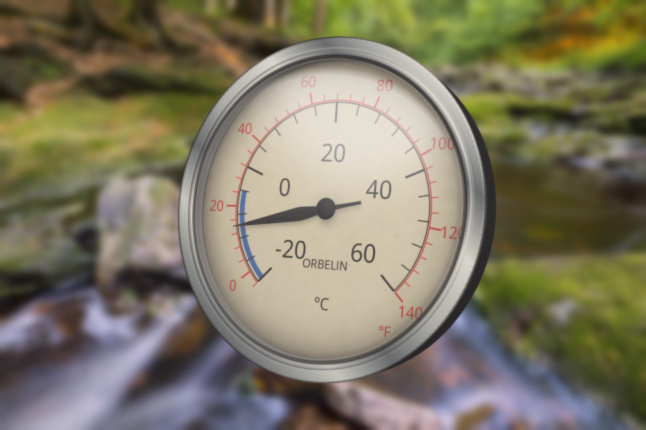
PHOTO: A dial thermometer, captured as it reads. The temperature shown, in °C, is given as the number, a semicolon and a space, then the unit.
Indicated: -10; °C
